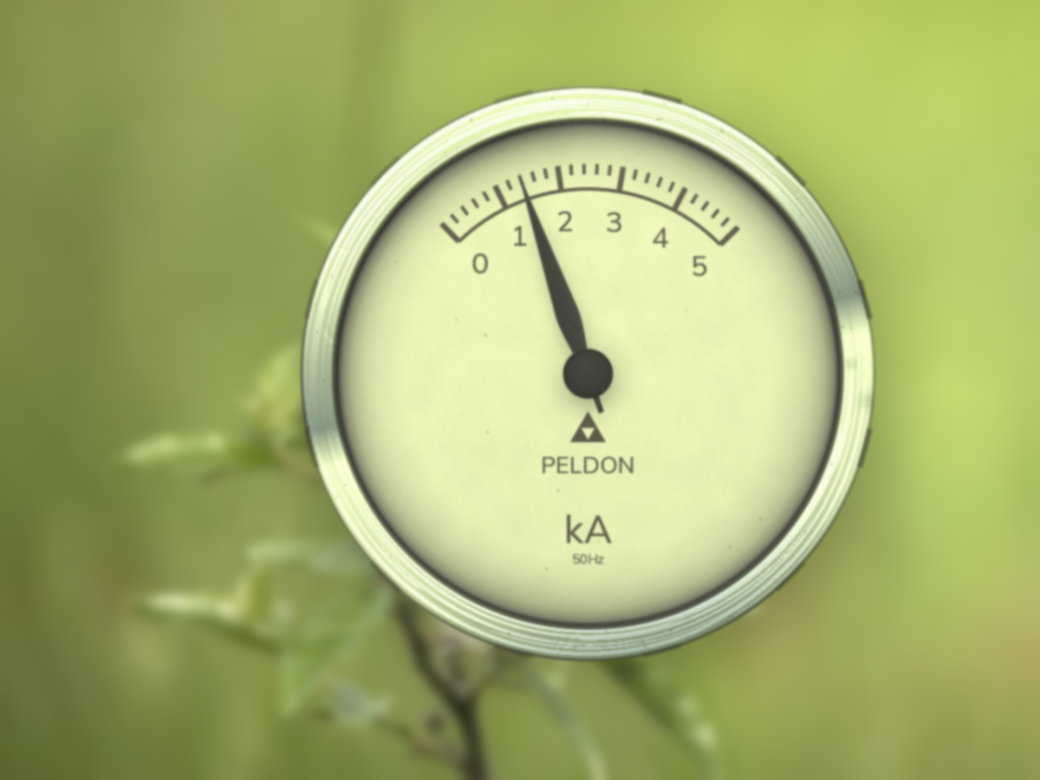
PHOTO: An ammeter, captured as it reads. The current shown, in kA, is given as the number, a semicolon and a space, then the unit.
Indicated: 1.4; kA
